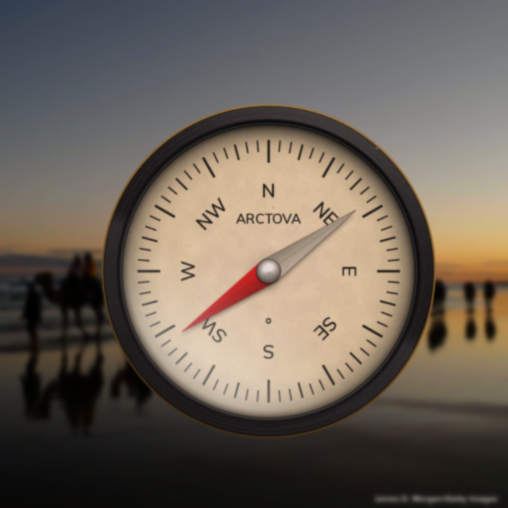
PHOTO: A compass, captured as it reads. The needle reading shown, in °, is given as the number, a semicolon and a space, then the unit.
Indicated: 235; °
